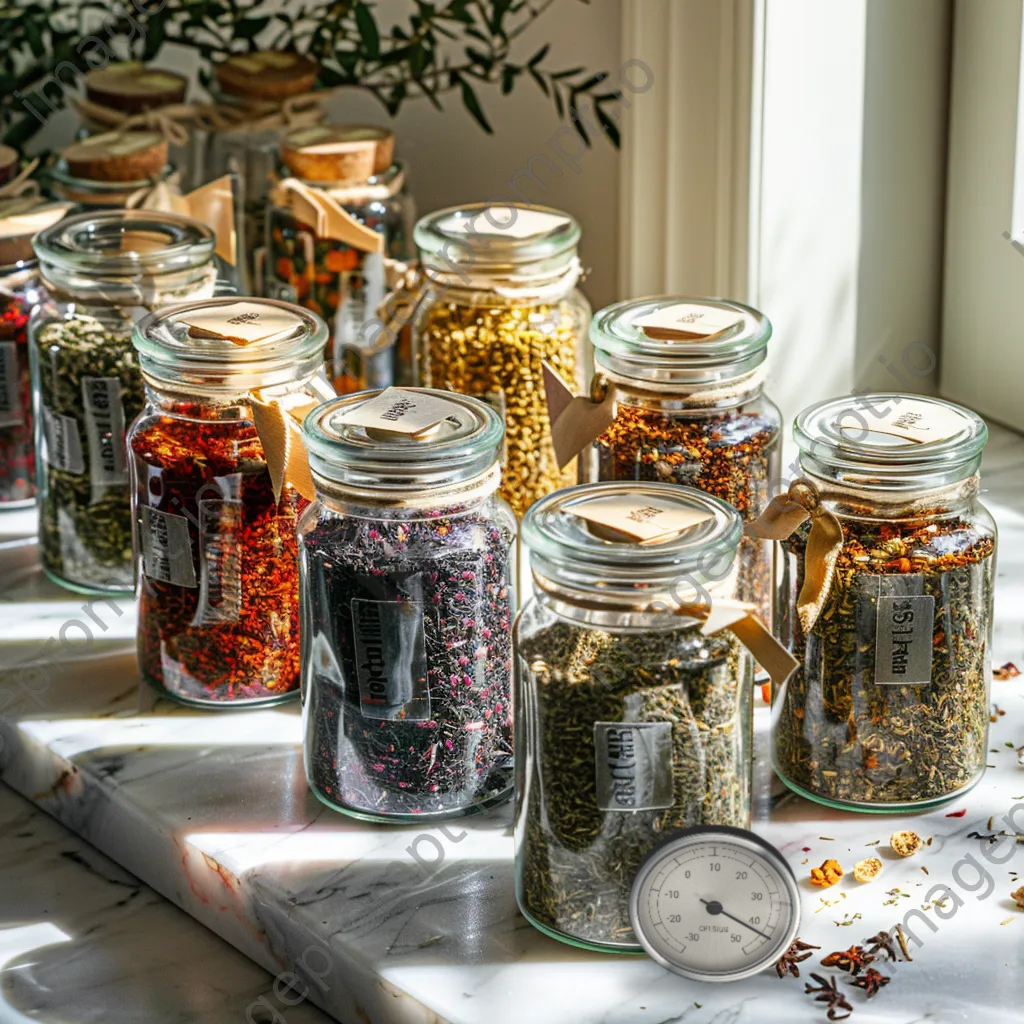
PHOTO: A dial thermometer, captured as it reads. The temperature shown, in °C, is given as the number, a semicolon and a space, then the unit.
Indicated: 42.5; °C
